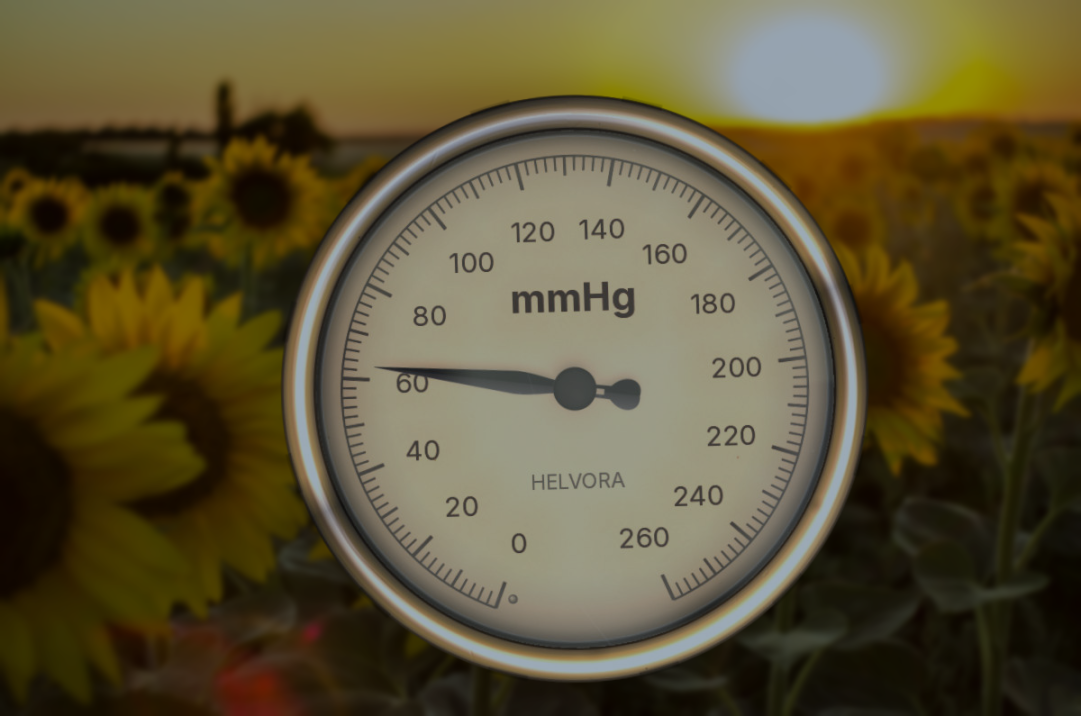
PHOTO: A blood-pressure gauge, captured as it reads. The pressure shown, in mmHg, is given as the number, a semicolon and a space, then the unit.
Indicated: 63; mmHg
